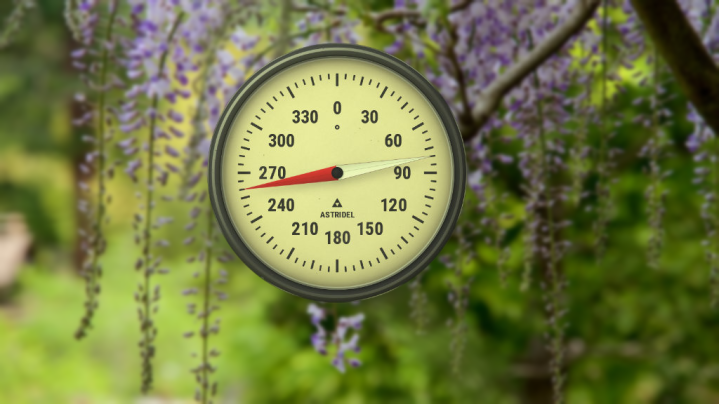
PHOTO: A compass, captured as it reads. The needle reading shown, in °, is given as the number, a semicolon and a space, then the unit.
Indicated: 260; °
